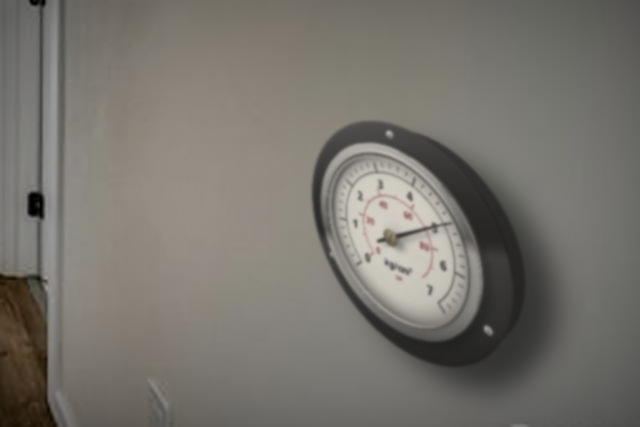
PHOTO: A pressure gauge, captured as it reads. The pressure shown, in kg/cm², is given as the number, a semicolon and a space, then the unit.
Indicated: 5; kg/cm²
